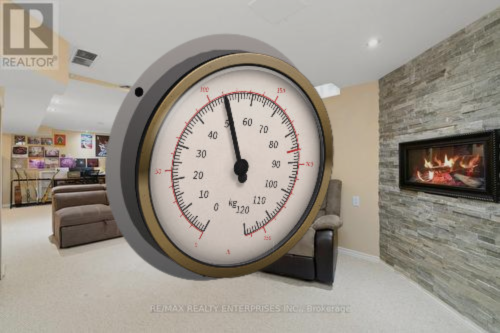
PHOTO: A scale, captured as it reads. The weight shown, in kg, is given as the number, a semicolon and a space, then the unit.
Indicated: 50; kg
